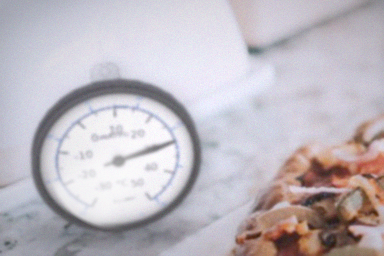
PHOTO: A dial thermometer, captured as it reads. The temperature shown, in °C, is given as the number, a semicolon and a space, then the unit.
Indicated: 30; °C
